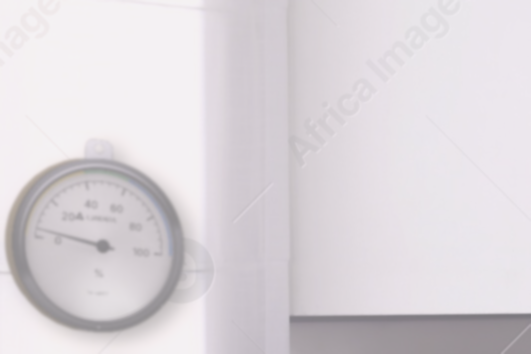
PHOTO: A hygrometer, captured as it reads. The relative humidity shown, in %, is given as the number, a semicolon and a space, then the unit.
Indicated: 4; %
